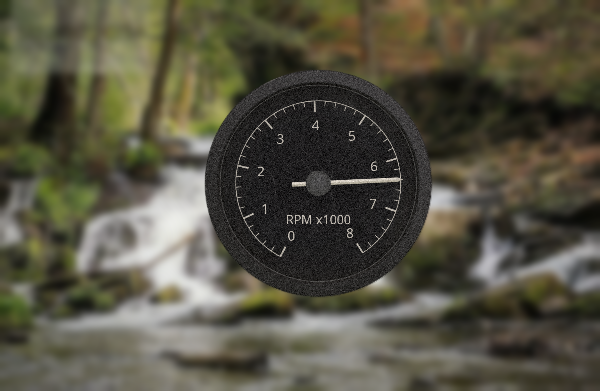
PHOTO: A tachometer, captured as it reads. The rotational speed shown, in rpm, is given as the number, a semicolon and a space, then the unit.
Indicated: 6400; rpm
